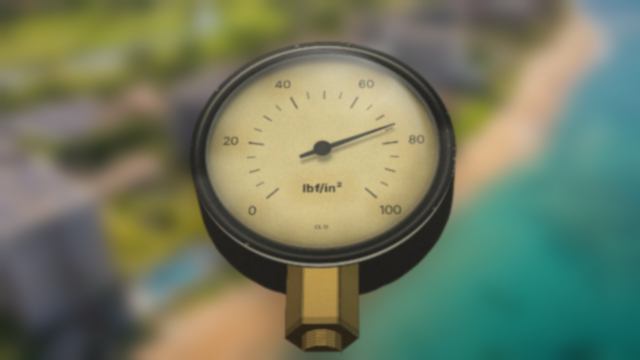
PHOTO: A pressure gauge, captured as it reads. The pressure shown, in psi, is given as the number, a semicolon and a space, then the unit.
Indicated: 75; psi
